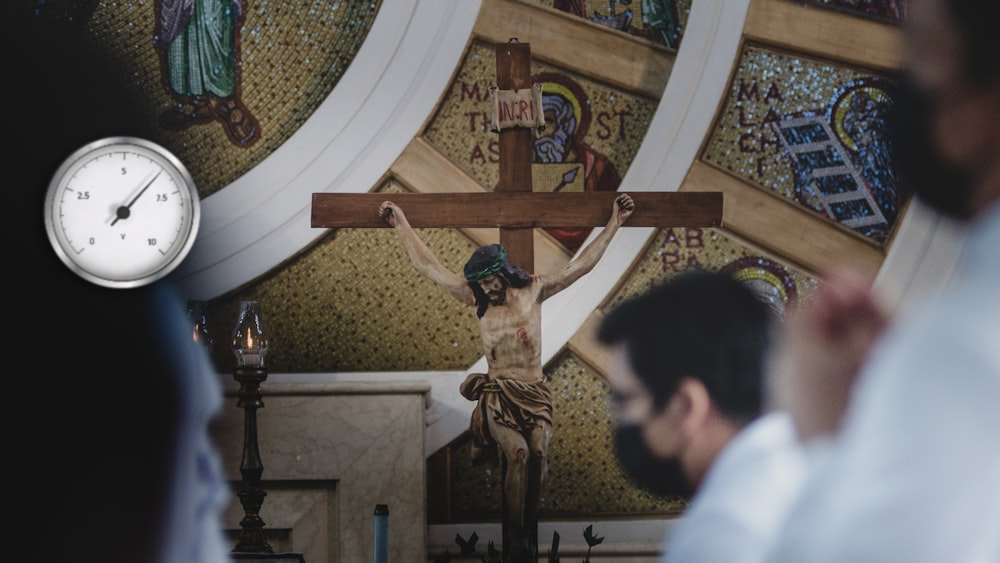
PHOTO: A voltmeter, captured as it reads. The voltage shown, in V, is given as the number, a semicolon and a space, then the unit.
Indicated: 6.5; V
